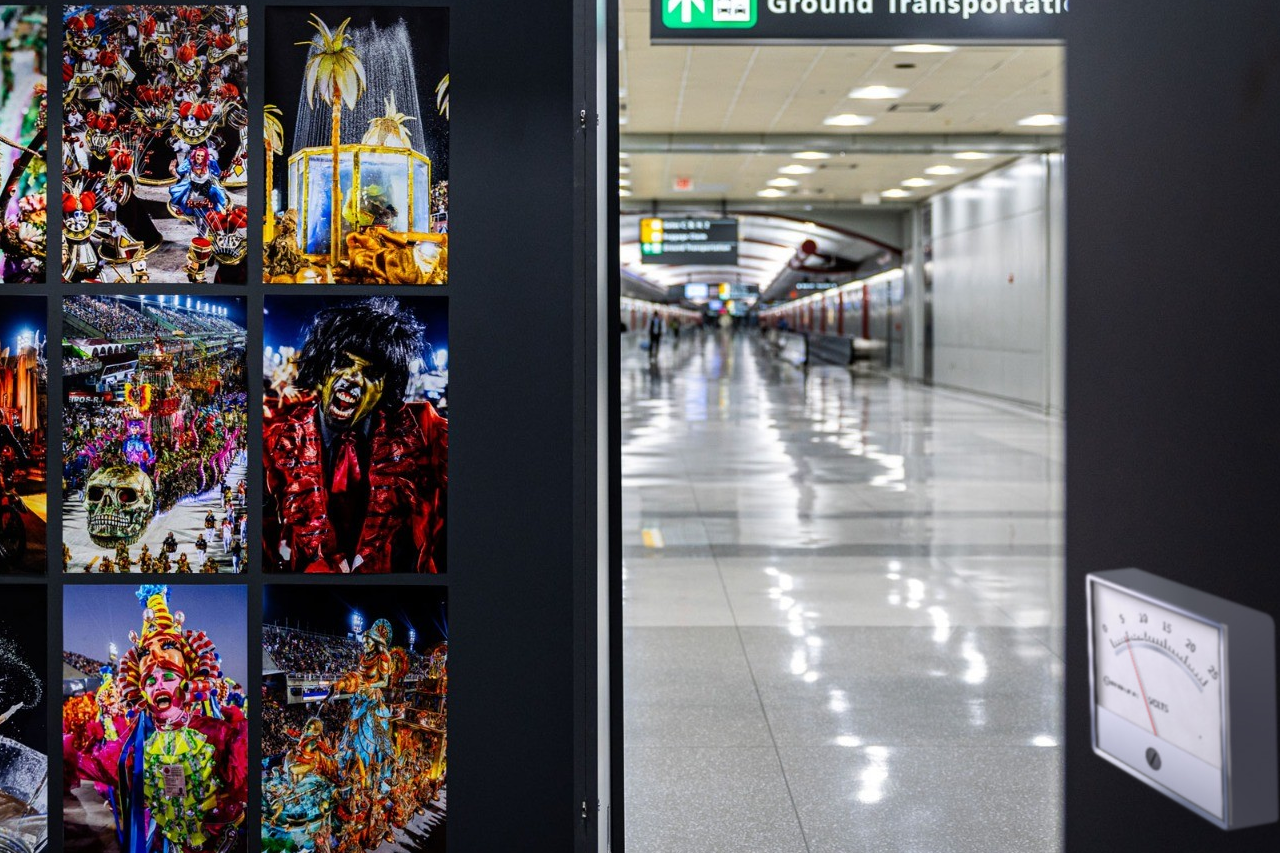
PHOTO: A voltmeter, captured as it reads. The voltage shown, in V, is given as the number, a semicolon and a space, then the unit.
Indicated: 5; V
